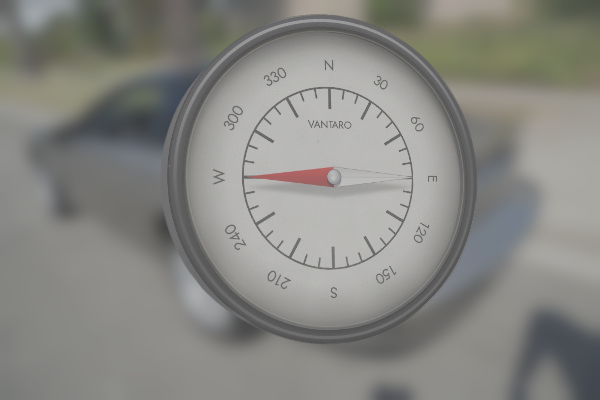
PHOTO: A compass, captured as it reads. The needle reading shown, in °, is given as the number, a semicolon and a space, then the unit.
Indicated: 270; °
